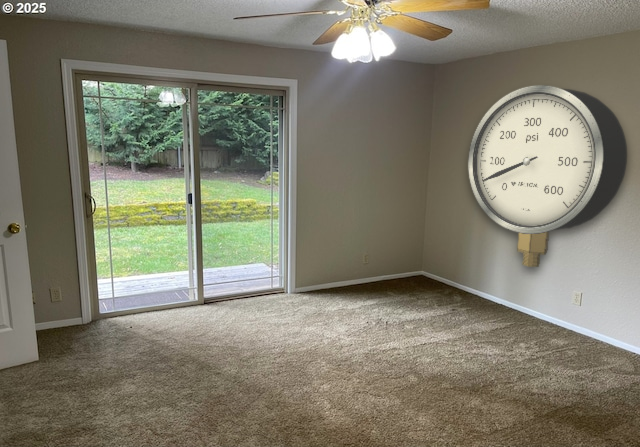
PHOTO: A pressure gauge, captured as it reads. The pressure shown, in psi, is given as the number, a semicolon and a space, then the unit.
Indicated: 50; psi
